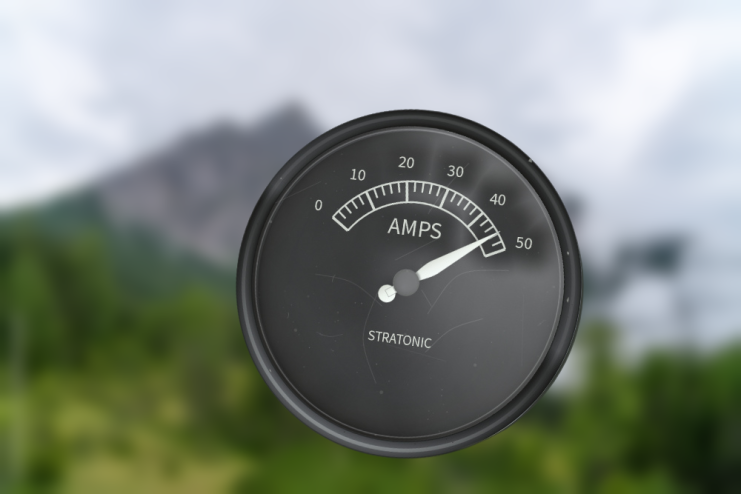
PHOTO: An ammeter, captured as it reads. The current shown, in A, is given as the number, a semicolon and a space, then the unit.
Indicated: 46; A
